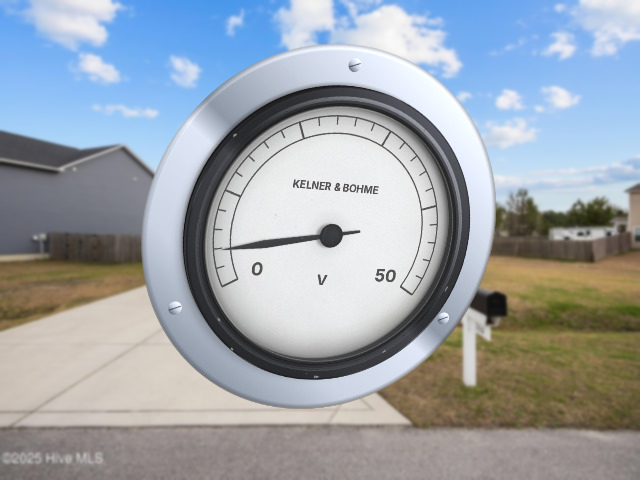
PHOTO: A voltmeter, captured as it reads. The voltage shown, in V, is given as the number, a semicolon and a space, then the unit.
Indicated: 4; V
